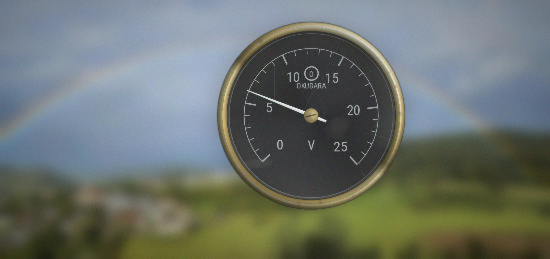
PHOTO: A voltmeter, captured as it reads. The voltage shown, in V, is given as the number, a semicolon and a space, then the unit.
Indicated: 6; V
